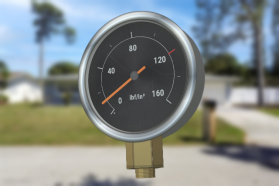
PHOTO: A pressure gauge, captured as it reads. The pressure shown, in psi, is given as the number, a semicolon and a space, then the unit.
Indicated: 10; psi
